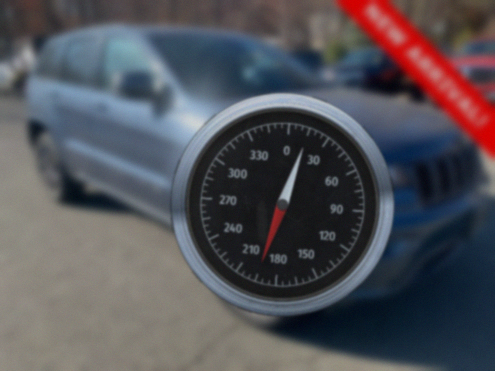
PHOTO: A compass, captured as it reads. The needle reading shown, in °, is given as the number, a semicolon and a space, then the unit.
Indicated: 195; °
